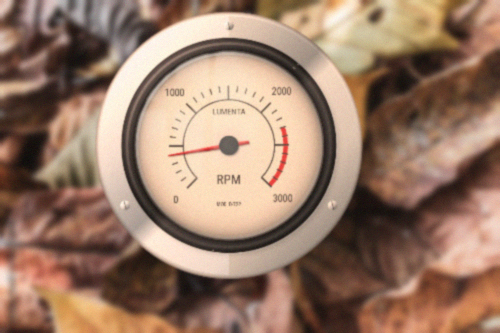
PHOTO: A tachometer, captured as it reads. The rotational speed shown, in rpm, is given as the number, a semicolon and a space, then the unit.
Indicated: 400; rpm
